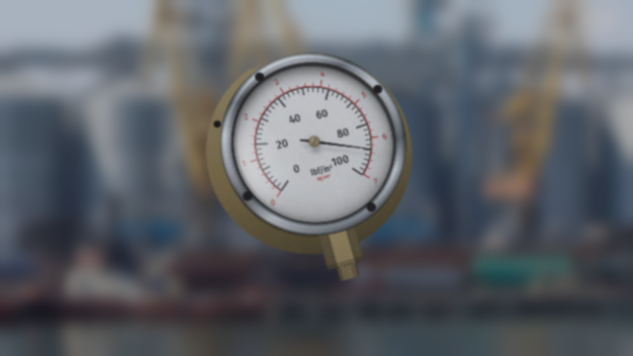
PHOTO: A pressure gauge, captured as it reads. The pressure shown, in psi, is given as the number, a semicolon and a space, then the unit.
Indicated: 90; psi
